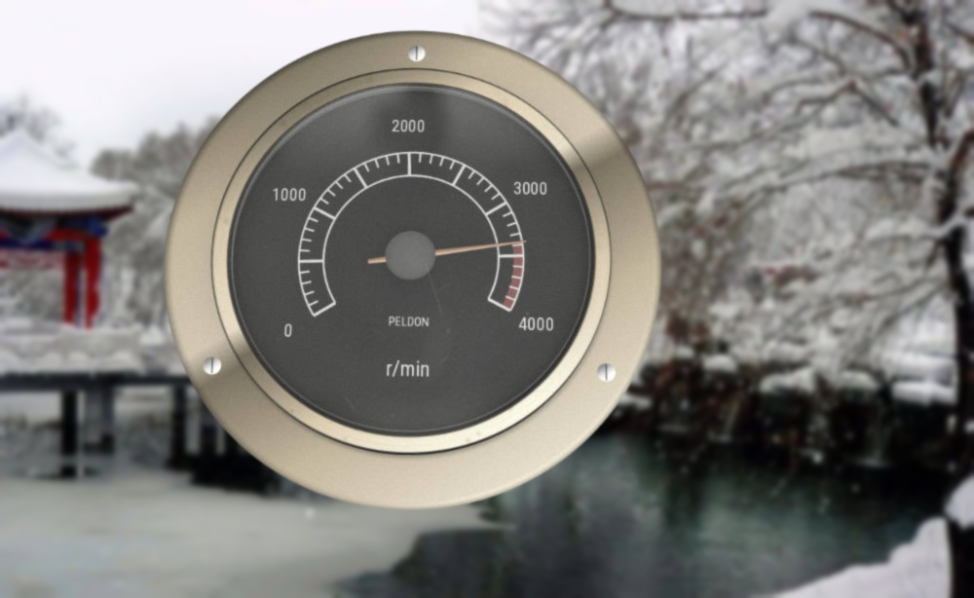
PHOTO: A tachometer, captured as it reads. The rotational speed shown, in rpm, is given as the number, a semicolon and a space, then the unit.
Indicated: 3400; rpm
